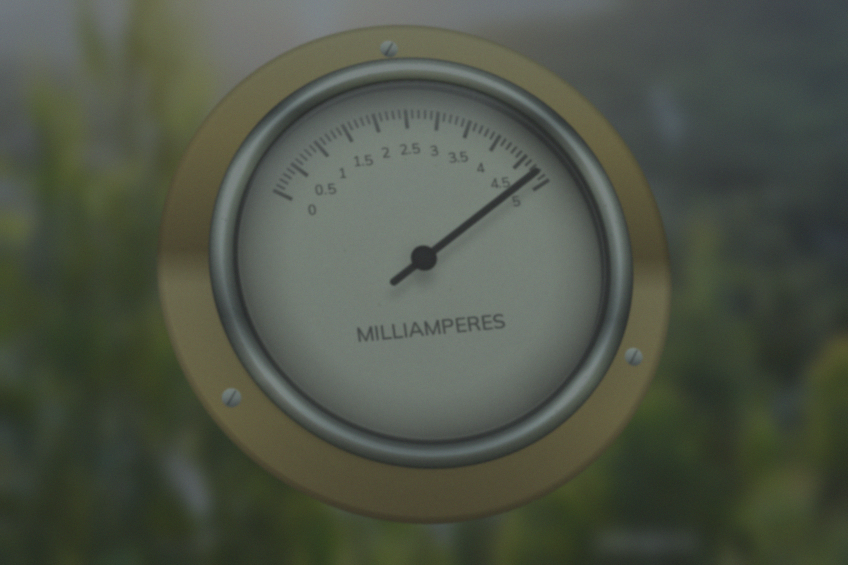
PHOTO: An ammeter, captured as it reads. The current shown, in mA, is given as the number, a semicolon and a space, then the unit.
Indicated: 4.8; mA
